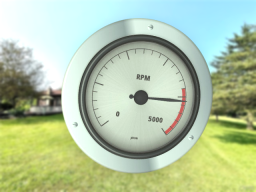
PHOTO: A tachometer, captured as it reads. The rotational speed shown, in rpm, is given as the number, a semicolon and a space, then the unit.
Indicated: 4100; rpm
